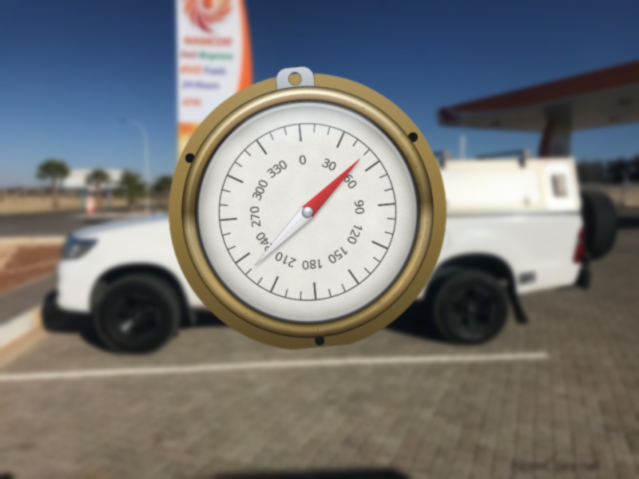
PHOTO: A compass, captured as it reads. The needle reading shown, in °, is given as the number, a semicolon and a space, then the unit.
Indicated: 50; °
